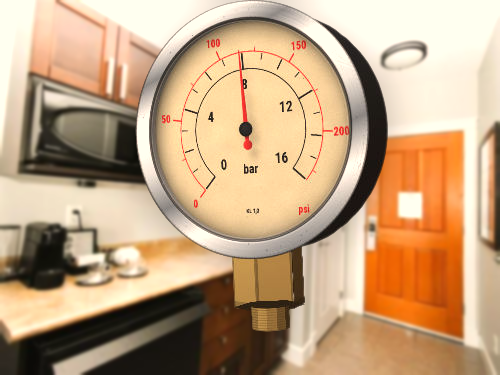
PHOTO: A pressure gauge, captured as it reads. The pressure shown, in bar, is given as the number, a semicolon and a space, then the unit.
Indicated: 8; bar
